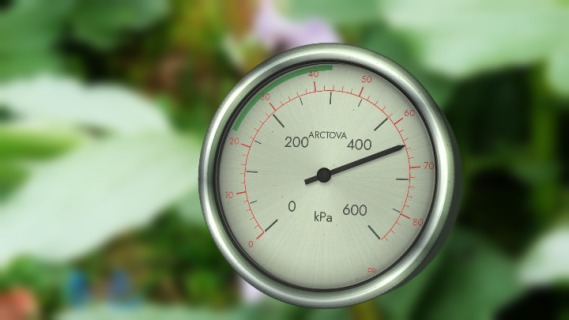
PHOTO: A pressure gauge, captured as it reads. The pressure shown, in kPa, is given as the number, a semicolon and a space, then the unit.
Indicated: 450; kPa
